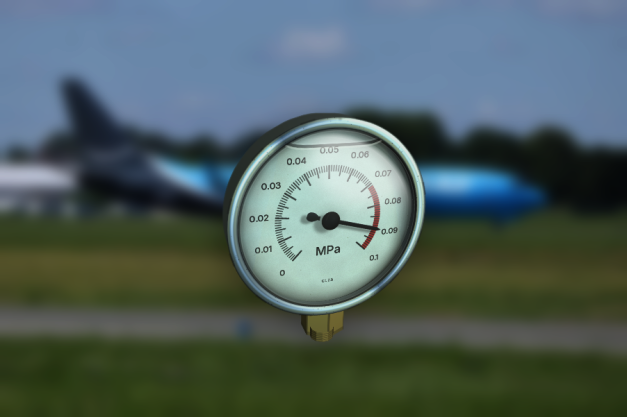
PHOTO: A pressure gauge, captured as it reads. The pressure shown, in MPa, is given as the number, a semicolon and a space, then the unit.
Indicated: 0.09; MPa
